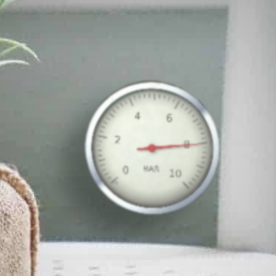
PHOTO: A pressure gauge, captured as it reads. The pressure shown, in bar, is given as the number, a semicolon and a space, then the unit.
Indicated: 8; bar
